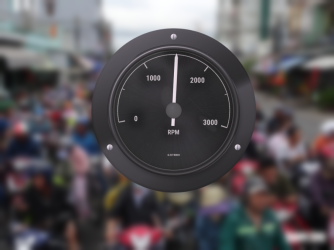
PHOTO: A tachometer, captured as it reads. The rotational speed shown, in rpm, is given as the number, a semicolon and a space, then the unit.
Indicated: 1500; rpm
